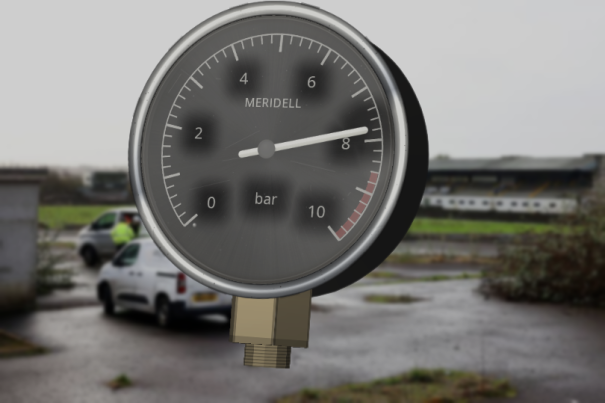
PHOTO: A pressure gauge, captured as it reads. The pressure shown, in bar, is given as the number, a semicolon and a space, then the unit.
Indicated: 7.8; bar
